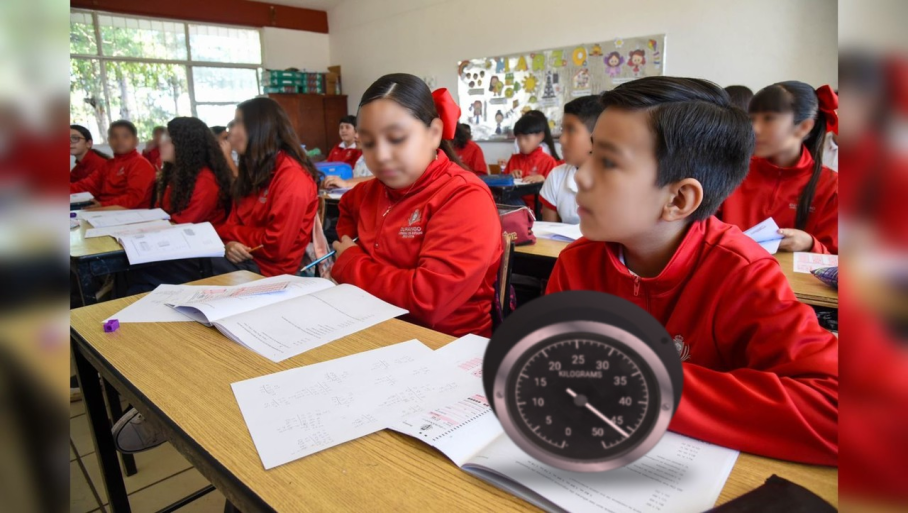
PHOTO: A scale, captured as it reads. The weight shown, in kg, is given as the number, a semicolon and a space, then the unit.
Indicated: 46; kg
